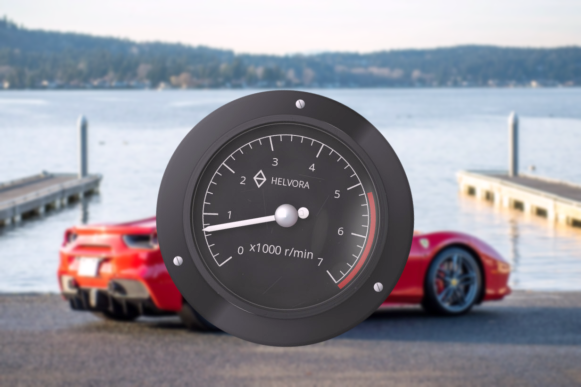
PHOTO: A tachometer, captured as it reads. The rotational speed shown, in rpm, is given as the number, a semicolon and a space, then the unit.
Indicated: 700; rpm
